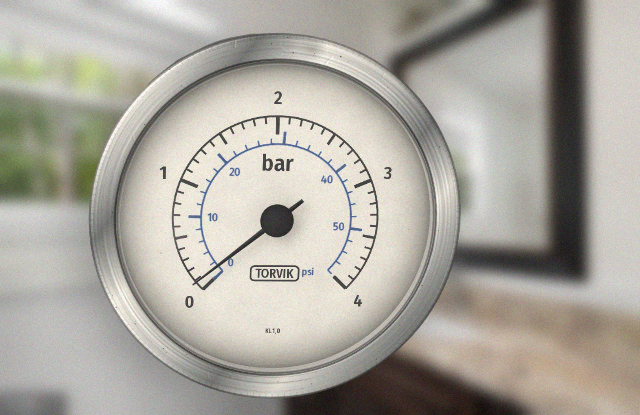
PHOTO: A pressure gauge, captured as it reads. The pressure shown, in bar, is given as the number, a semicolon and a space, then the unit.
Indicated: 0.1; bar
